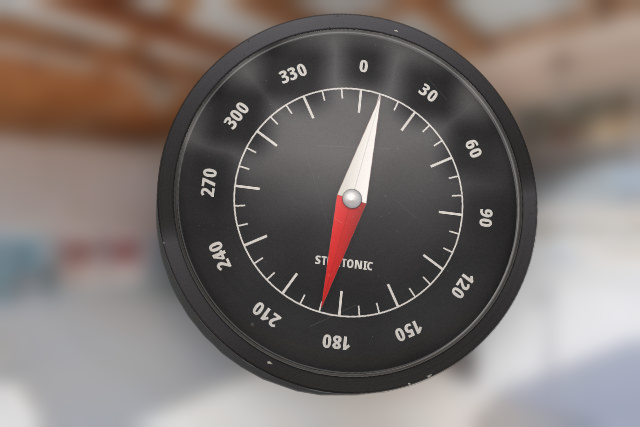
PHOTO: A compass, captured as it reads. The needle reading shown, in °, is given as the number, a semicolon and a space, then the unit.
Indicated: 190; °
